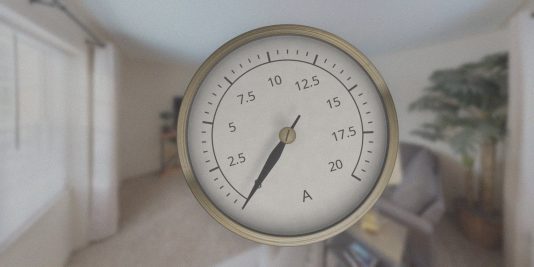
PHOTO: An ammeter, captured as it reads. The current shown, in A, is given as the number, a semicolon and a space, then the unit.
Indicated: 0; A
